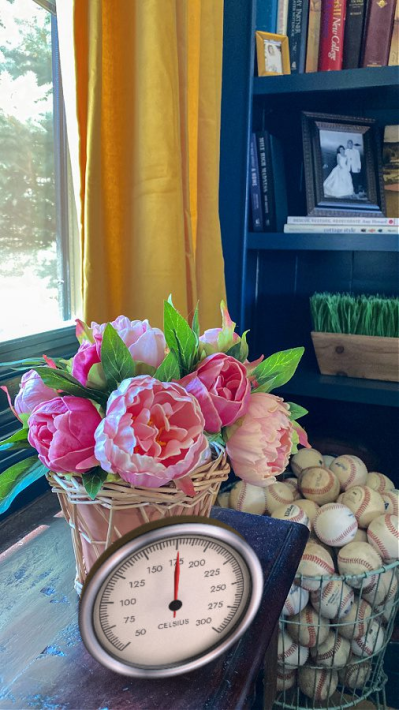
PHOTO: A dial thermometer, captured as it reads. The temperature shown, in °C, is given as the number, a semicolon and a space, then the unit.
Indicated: 175; °C
